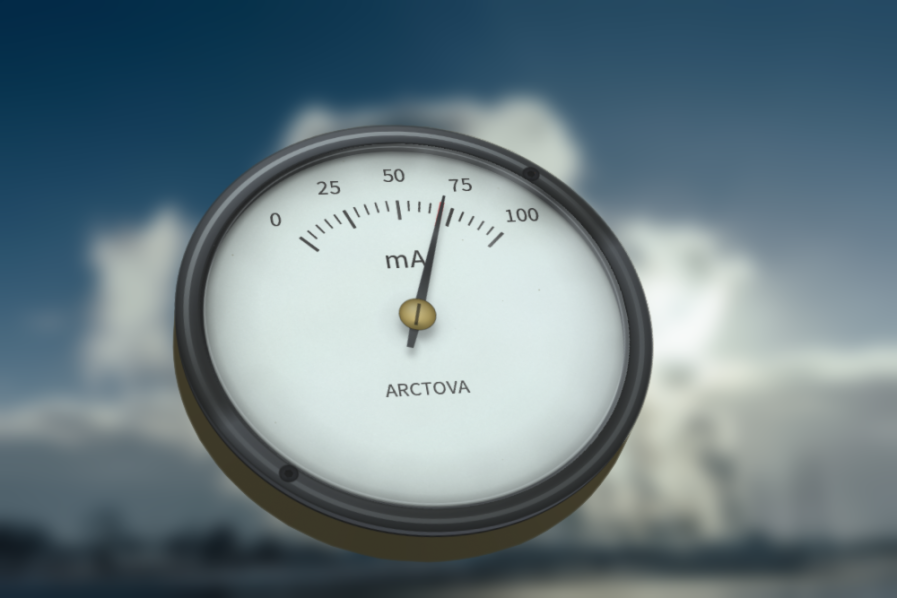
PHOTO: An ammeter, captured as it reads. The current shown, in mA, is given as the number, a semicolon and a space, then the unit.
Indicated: 70; mA
